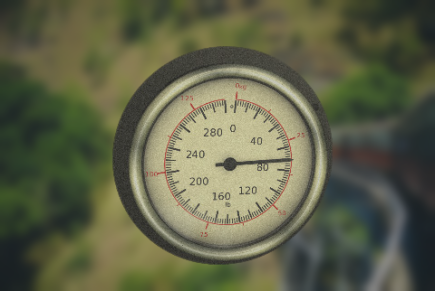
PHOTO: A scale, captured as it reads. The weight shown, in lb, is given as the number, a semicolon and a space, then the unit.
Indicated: 70; lb
